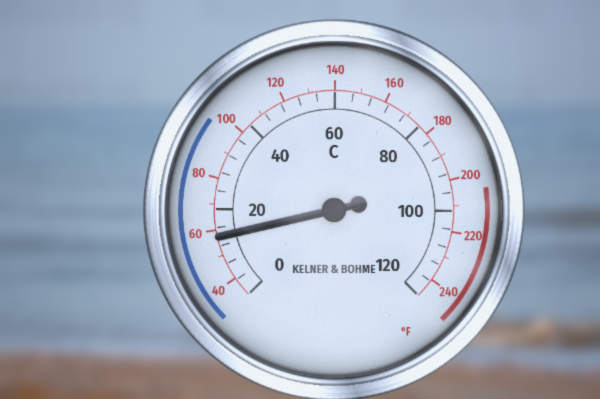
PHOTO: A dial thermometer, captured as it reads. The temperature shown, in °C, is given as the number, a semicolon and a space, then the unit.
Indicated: 14; °C
